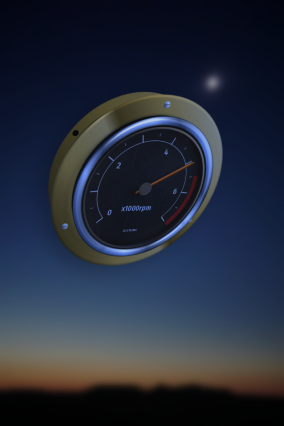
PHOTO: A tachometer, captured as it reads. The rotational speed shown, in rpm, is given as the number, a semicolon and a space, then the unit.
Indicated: 5000; rpm
